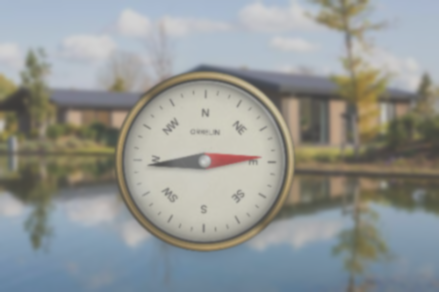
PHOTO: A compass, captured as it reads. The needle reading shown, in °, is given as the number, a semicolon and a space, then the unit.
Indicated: 85; °
